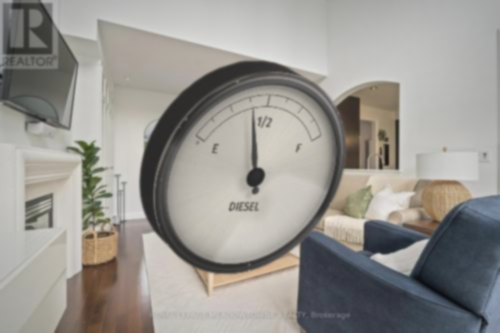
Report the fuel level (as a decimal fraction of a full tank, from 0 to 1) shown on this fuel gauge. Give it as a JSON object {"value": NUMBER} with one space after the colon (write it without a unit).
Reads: {"value": 0.375}
